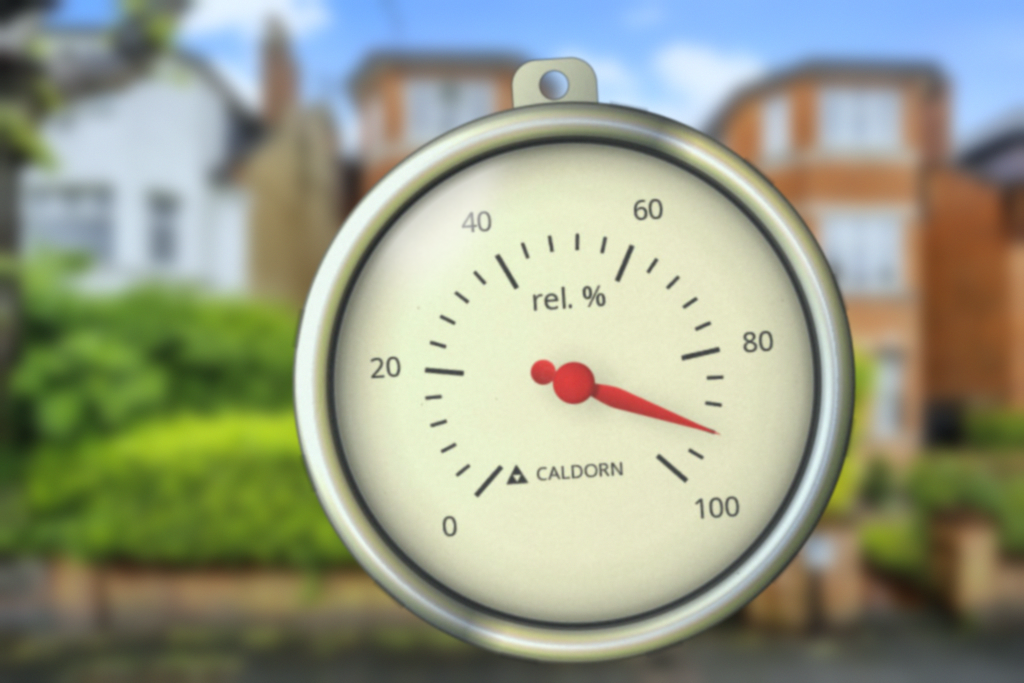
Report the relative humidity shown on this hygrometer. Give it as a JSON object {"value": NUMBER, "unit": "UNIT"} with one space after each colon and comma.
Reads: {"value": 92, "unit": "%"}
